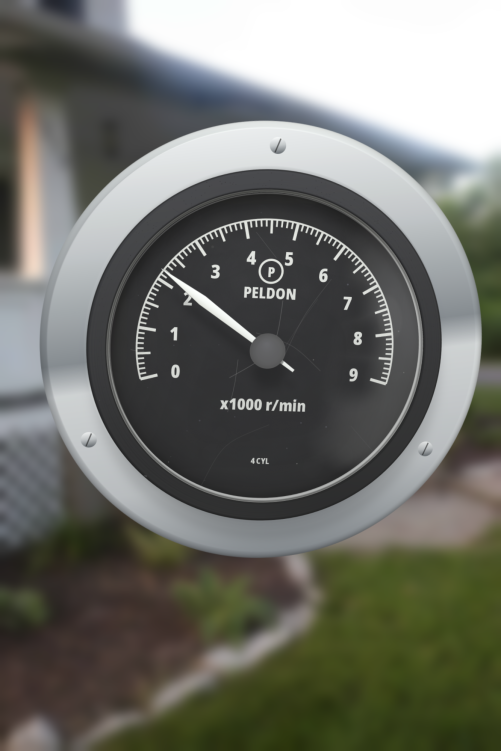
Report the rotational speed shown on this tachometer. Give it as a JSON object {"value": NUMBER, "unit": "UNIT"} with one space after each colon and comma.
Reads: {"value": 2200, "unit": "rpm"}
